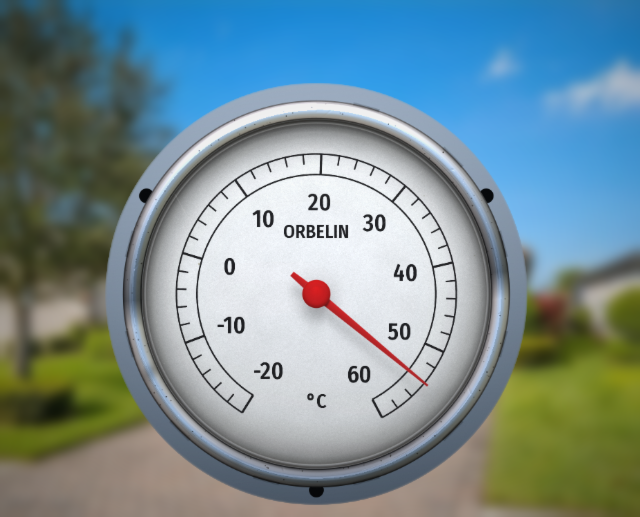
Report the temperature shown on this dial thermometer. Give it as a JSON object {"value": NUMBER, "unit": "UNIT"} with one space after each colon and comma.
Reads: {"value": 54, "unit": "°C"}
